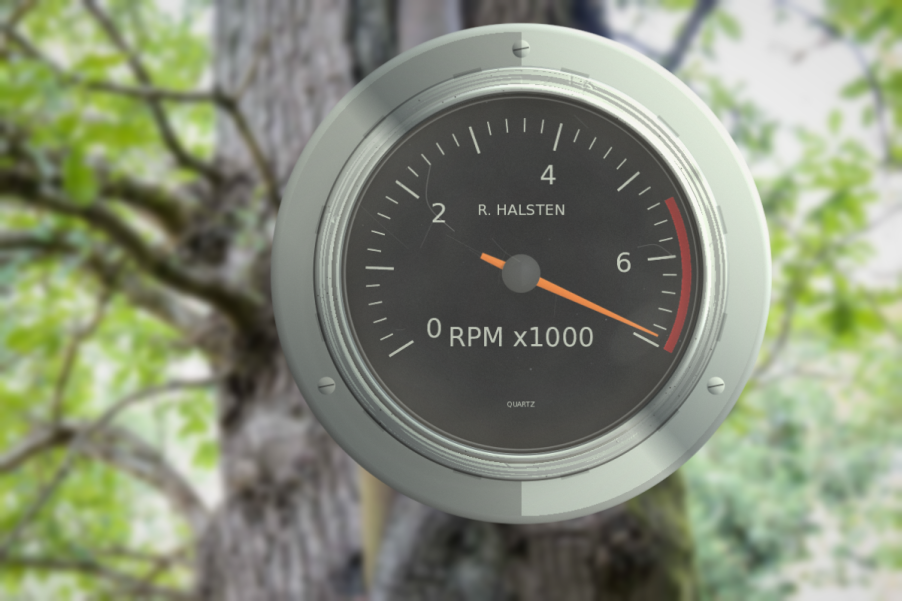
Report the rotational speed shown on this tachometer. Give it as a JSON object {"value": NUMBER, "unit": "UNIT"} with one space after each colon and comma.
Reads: {"value": 6900, "unit": "rpm"}
